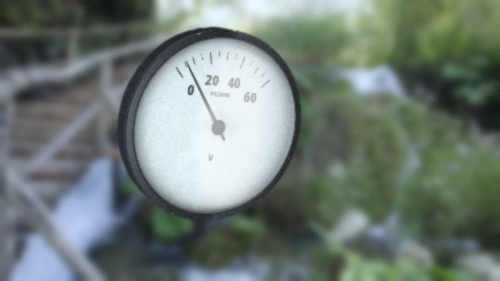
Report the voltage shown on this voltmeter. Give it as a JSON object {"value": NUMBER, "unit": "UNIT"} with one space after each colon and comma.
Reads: {"value": 5, "unit": "V"}
